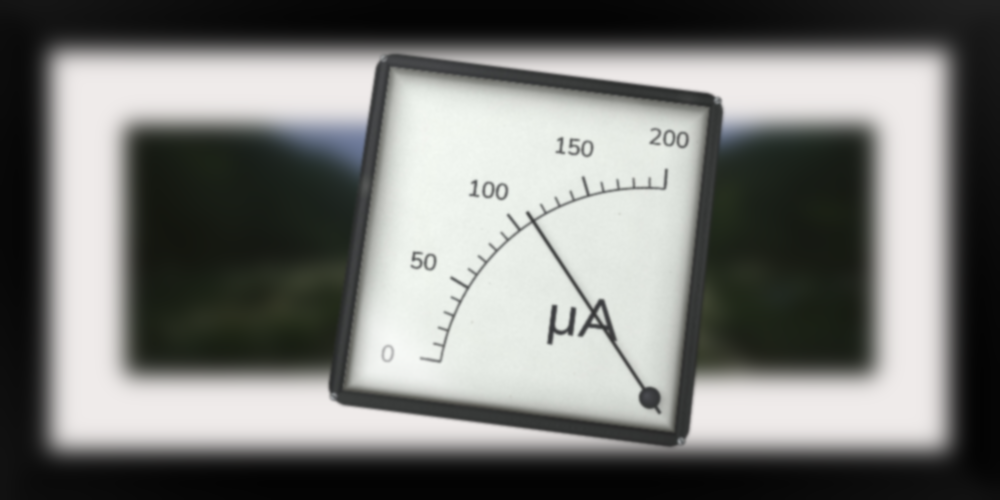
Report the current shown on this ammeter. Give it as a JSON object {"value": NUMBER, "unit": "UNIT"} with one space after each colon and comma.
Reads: {"value": 110, "unit": "µA"}
